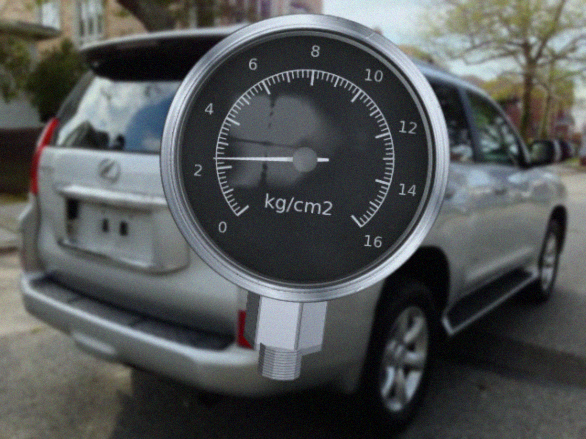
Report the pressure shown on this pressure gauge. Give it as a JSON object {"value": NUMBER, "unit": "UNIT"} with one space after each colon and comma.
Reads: {"value": 2.4, "unit": "kg/cm²"}
